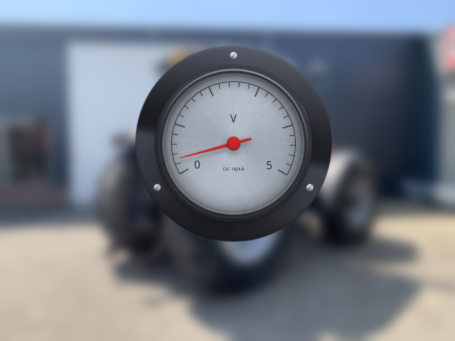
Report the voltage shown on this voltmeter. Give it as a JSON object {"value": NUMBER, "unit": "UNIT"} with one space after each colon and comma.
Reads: {"value": 0.3, "unit": "V"}
